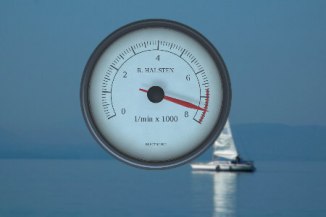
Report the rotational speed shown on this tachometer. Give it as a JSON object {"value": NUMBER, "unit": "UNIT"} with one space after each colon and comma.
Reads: {"value": 7500, "unit": "rpm"}
